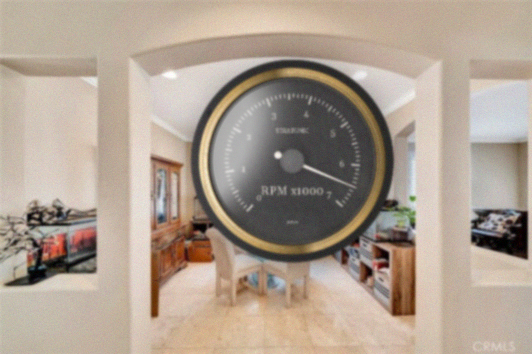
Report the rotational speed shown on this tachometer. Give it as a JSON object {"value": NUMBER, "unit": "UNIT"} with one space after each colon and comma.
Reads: {"value": 6500, "unit": "rpm"}
